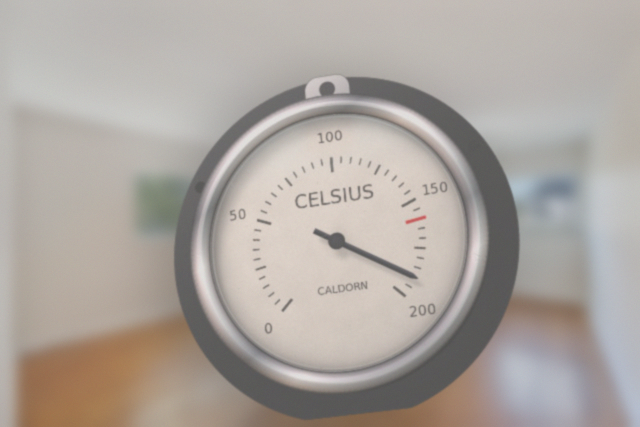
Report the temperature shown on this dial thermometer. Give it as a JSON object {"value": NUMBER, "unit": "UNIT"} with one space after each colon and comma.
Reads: {"value": 190, "unit": "°C"}
